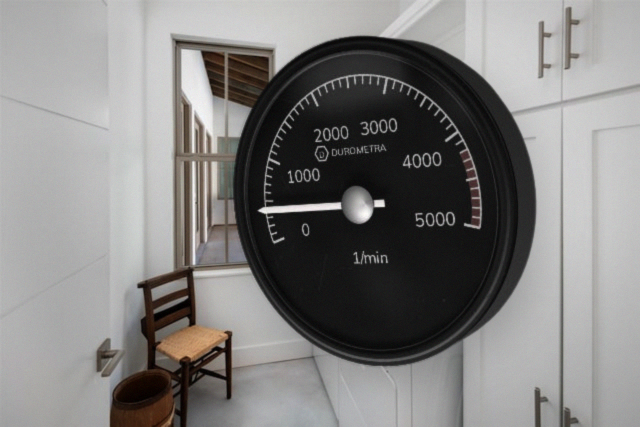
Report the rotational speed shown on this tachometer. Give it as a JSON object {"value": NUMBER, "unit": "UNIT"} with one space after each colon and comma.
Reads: {"value": 400, "unit": "rpm"}
